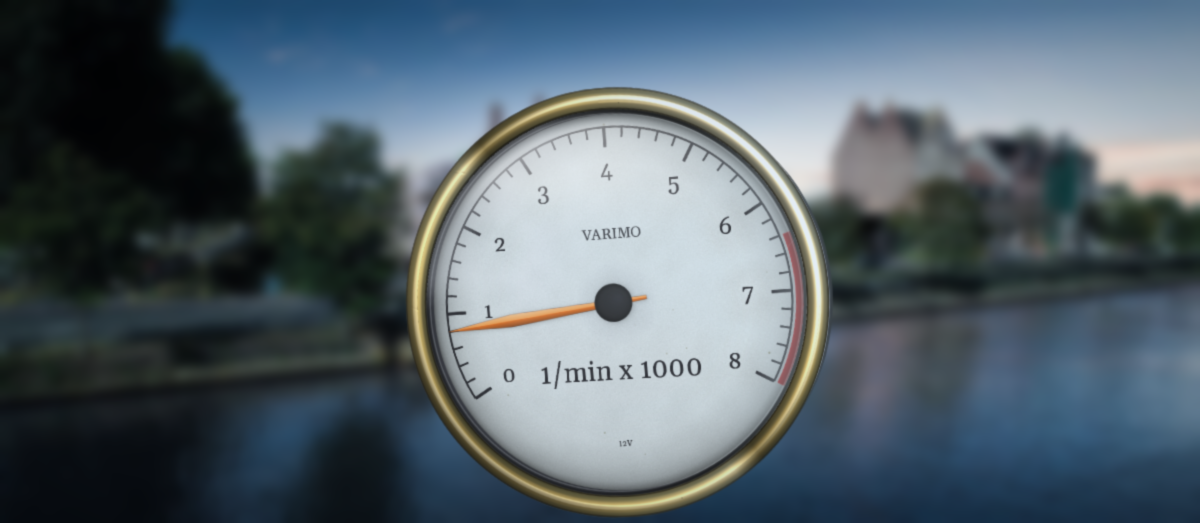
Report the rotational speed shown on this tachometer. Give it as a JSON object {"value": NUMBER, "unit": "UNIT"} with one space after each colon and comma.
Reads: {"value": 800, "unit": "rpm"}
